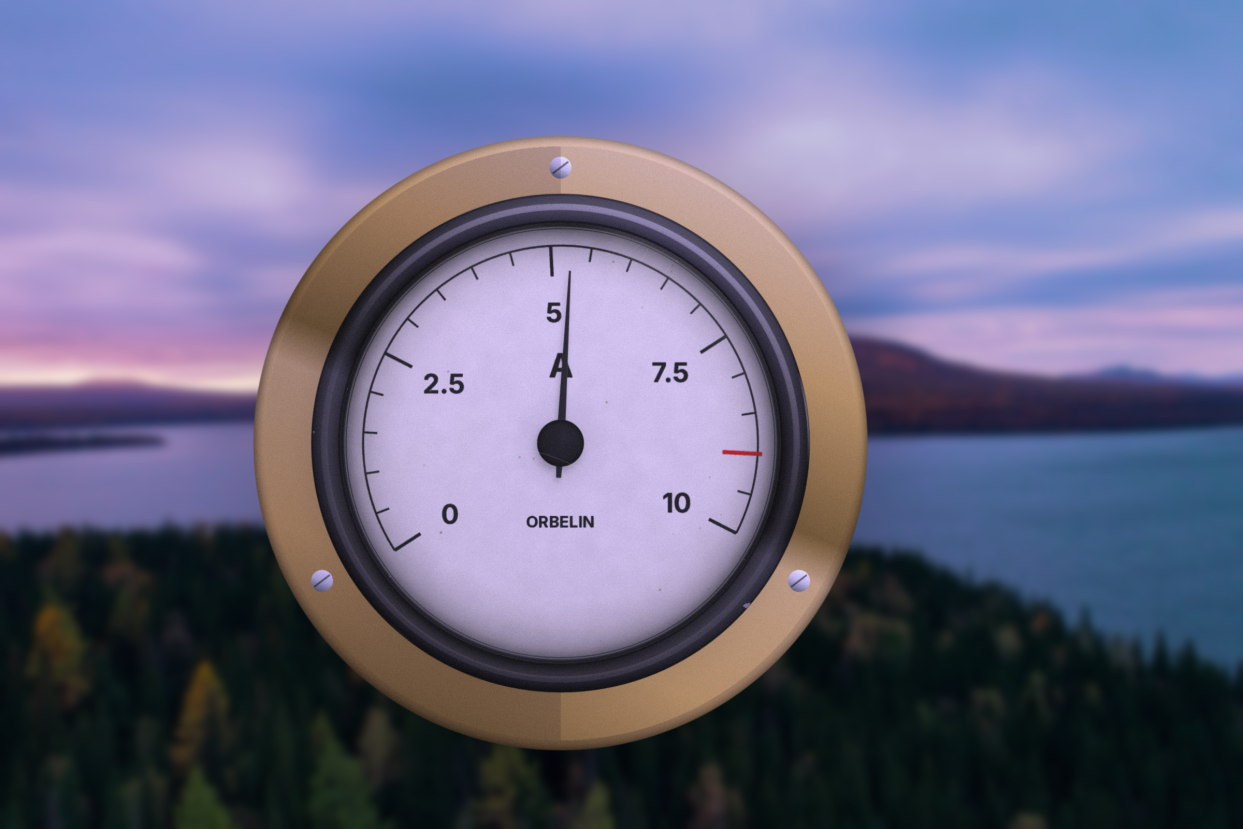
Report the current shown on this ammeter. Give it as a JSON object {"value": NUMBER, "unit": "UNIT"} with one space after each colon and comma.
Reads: {"value": 5.25, "unit": "A"}
